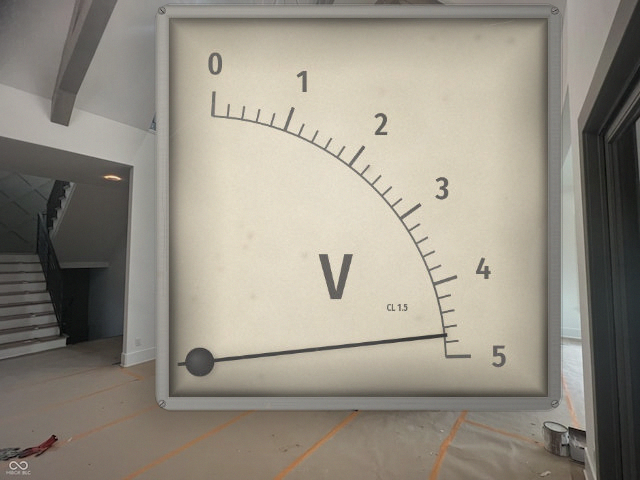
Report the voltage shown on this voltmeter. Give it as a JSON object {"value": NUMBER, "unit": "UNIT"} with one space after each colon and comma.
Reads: {"value": 4.7, "unit": "V"}
